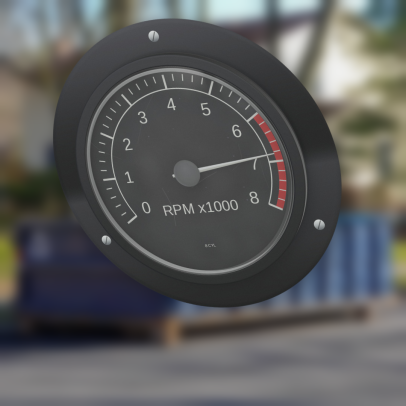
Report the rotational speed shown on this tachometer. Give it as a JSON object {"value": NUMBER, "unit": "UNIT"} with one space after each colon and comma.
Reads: {"value": 6800, "unit": "rpm"}
